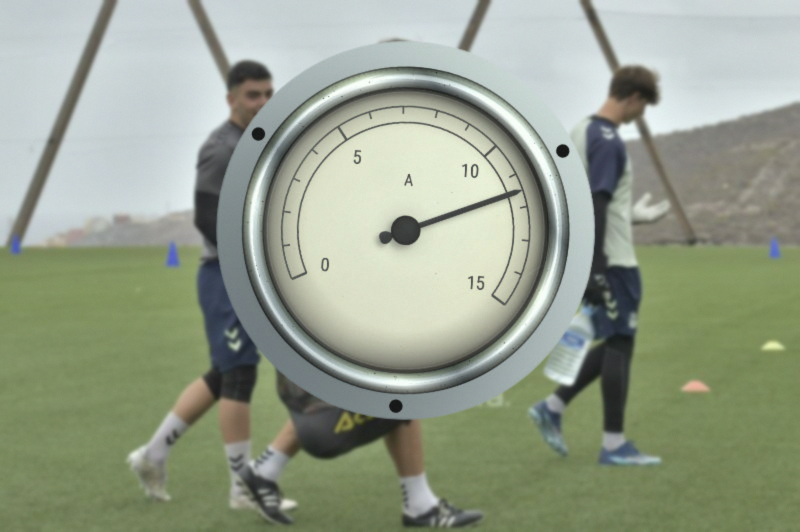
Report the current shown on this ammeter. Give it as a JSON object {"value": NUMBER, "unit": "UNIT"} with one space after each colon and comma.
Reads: {"value": 11.5, "unit": "A"}
